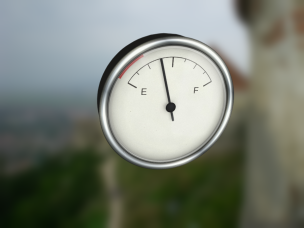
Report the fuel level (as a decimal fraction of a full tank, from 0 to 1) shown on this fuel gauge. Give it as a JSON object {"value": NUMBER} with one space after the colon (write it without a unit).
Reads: {"value": 0.375}
